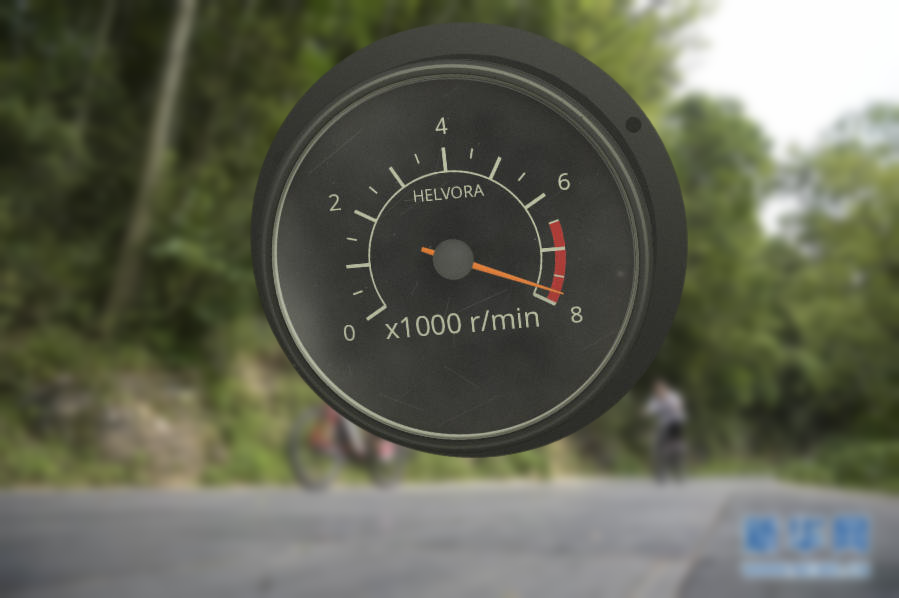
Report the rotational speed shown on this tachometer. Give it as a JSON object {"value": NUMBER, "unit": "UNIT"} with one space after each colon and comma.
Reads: {"value": 7750, "unit": "rpm"}
